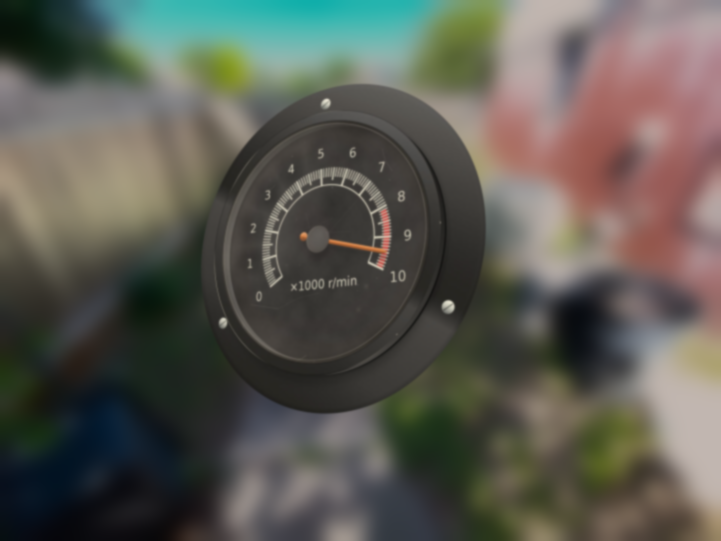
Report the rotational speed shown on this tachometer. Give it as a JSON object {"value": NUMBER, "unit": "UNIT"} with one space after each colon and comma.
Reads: {"value": 9500, "unit": "rpm"}
